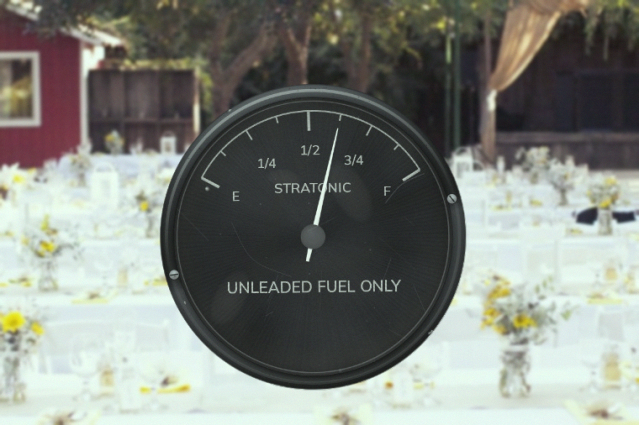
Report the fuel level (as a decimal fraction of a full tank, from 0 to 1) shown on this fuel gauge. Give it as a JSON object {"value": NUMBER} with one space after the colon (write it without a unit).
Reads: {"value": 0.625}
